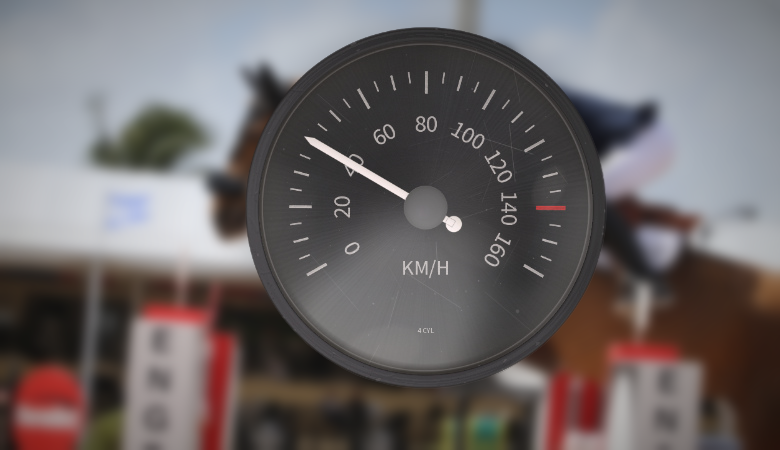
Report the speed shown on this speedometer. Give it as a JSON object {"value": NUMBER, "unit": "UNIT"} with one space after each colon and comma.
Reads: {"value": 40, "unit": "km/h"}
